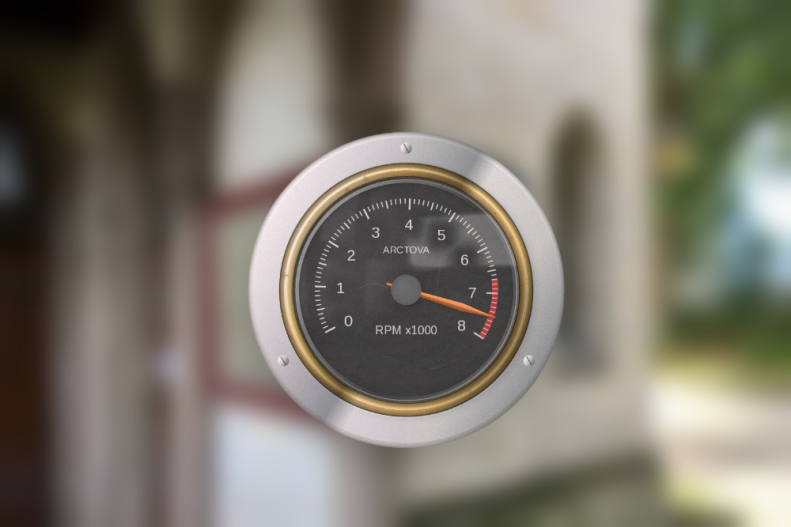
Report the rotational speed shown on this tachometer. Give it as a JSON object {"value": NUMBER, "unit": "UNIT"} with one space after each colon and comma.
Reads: {"value": 7500, "unit": "rpm"}
